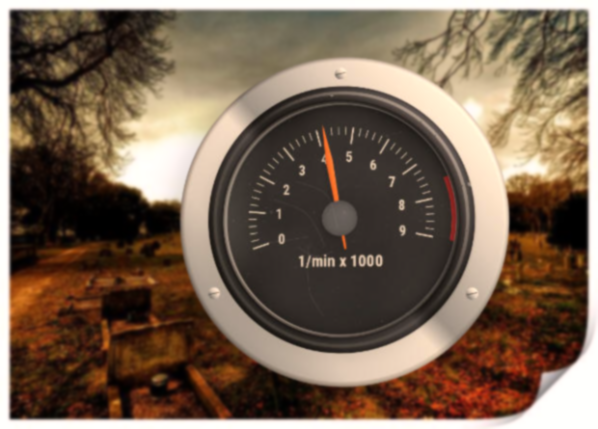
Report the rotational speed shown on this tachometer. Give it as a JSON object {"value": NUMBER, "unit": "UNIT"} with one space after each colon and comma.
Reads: {"value": 4200, "unit": "rpm"}
